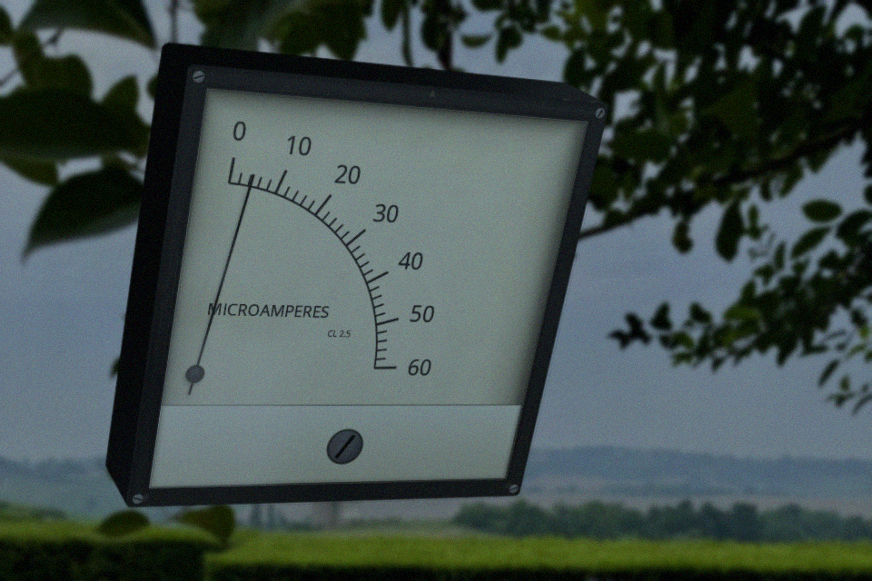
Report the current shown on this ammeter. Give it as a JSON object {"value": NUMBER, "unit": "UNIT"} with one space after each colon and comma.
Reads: {"value": 4, "unit": "µA"}
